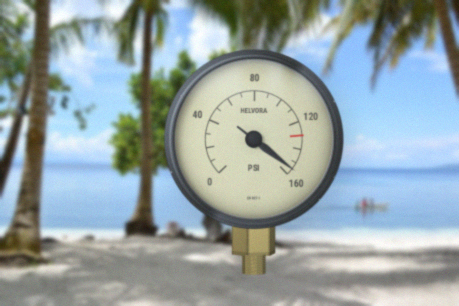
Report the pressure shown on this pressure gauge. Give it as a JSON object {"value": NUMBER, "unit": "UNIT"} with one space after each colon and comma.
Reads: {"value": 155, "unit": "psi"}
